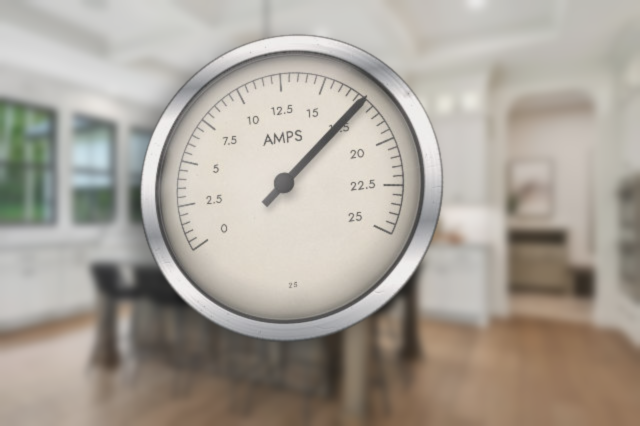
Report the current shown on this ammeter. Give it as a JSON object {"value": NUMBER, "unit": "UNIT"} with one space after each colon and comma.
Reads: {"value": 17.5, "unit": "A"}
